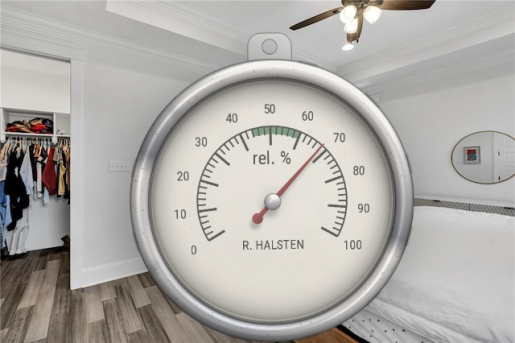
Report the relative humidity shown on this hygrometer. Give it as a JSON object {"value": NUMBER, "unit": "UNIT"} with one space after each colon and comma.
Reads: {"value": 68, "unit": "%"}
